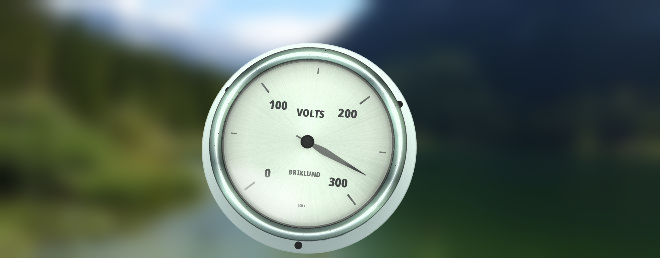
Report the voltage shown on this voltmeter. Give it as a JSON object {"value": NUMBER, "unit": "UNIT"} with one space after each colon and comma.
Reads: {"value": 275, "unit": "V"}
